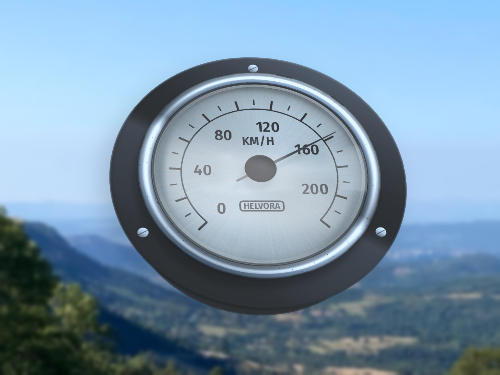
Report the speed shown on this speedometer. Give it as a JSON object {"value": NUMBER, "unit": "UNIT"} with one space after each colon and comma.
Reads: {"value": 160, "unit": "km/h"}
